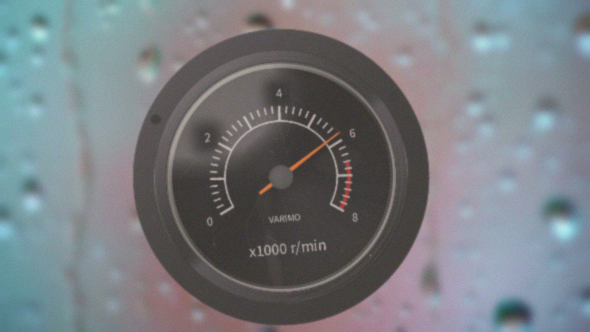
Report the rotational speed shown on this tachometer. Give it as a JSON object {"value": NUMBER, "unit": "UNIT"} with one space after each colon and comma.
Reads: {"value": 5800, "unit": "rpm"}
